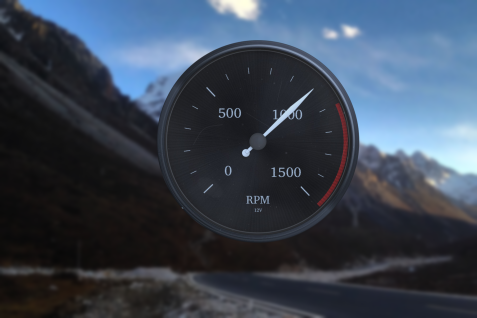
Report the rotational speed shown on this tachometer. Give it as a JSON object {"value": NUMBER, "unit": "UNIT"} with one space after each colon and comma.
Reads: {"value": 1000, "unit": "rpm"}
